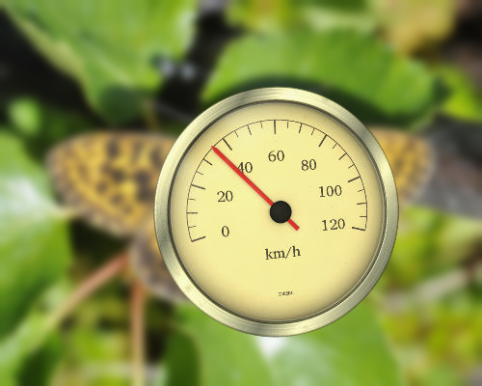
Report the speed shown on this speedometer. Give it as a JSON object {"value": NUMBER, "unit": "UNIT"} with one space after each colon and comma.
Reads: {"value": 35, "unit": "km/h"}
